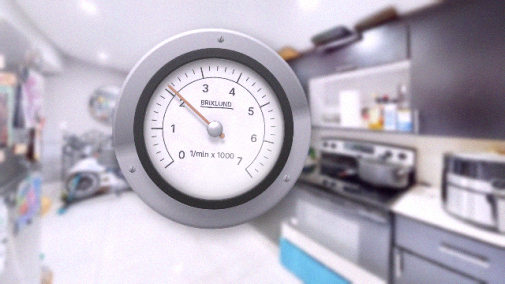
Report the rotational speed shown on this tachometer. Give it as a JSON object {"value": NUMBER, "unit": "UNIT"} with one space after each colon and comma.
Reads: {"value": 2100, "unit": "rpm"}
